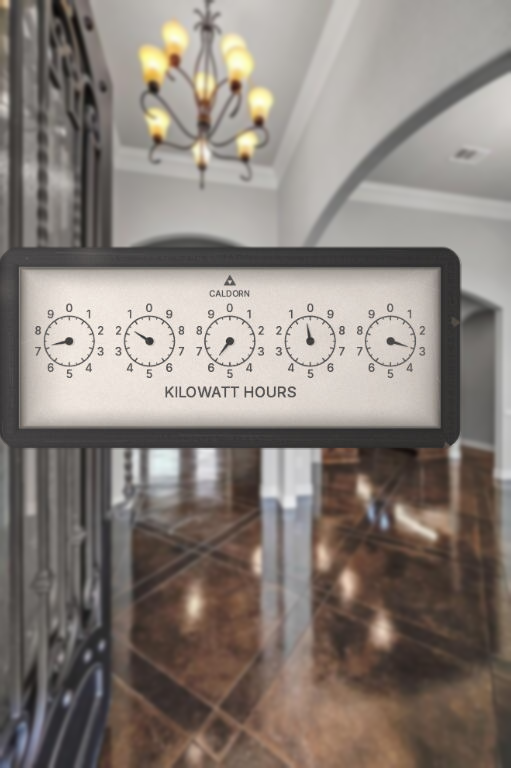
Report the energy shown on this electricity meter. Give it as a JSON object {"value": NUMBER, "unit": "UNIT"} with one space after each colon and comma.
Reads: {"value": 71603, "unit": "kWh"}
